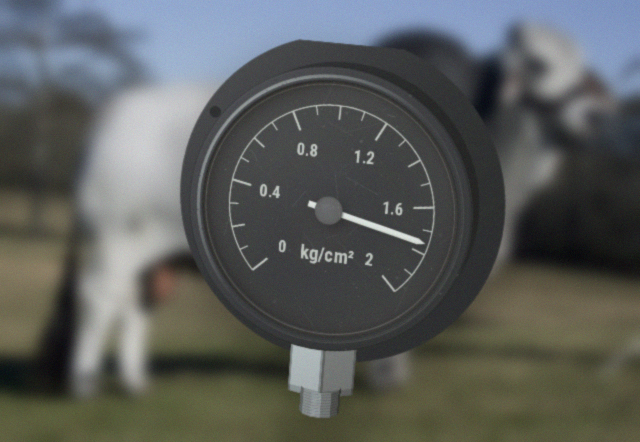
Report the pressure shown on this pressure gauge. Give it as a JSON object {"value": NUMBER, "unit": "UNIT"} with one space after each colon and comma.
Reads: {"value": 1.75, "unit": "kg/cm²"}
